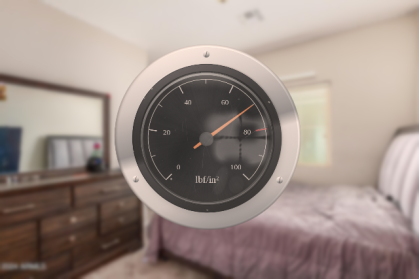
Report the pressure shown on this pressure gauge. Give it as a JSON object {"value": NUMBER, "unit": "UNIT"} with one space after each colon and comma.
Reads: {"value": 70, "unit": "psi"}
